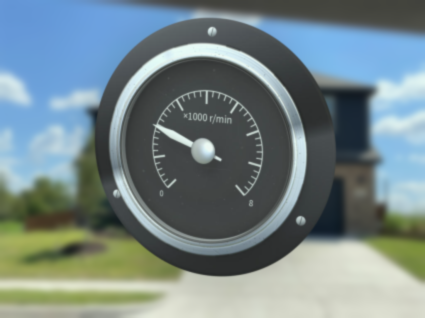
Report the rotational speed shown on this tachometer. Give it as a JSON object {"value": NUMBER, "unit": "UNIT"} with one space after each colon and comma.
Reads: {"value": 2000, "unit": "rpm"}
